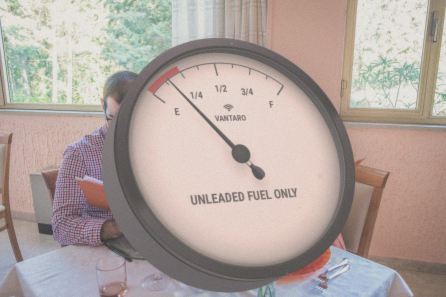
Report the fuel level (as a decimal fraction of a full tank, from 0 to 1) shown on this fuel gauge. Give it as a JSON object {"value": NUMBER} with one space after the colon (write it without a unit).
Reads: {"value": 0.125}
